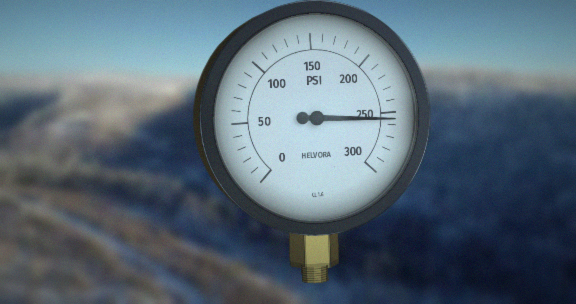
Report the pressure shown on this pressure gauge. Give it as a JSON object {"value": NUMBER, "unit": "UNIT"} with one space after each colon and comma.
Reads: {"value": 255, "unit": "psi"}
